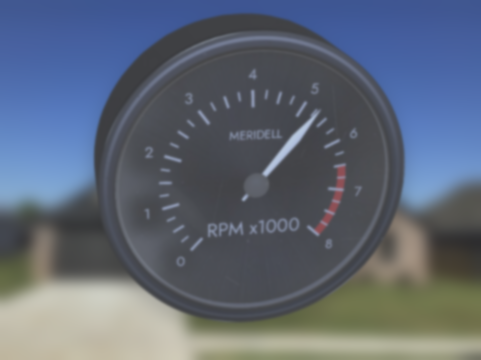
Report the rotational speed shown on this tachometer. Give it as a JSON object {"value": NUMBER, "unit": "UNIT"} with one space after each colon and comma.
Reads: {"value": 5250, "unit": "rpm"}
